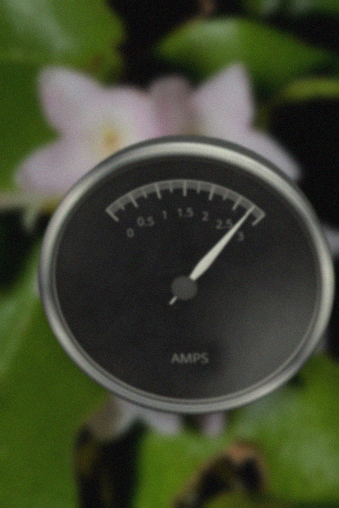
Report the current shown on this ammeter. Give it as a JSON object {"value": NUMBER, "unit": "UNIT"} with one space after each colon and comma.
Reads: {"value": 2.75, "unit": "A"}
